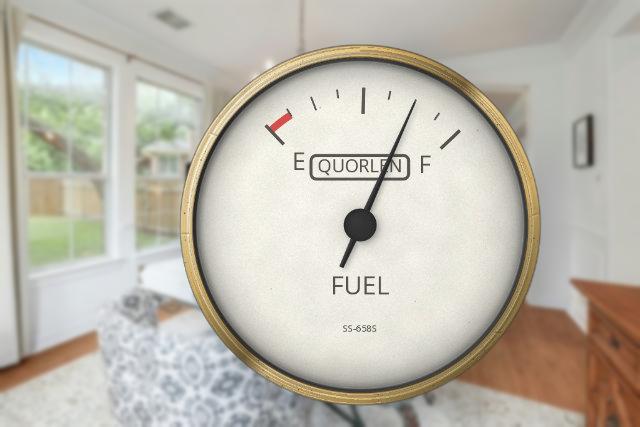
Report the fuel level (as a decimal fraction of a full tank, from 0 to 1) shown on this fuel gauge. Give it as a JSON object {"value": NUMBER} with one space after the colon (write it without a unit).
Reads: {"value": 0.75}
